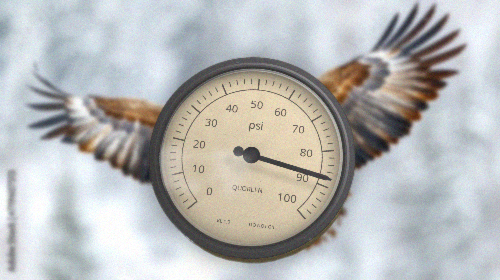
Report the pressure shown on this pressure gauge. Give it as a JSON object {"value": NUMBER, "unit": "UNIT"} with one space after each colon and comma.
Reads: {"value": 88, "unit": "psi"}
